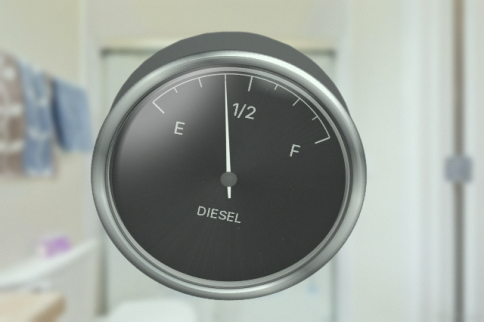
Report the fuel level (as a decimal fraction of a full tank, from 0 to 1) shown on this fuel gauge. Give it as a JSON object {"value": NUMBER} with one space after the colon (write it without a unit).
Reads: {"value": 0.375}
